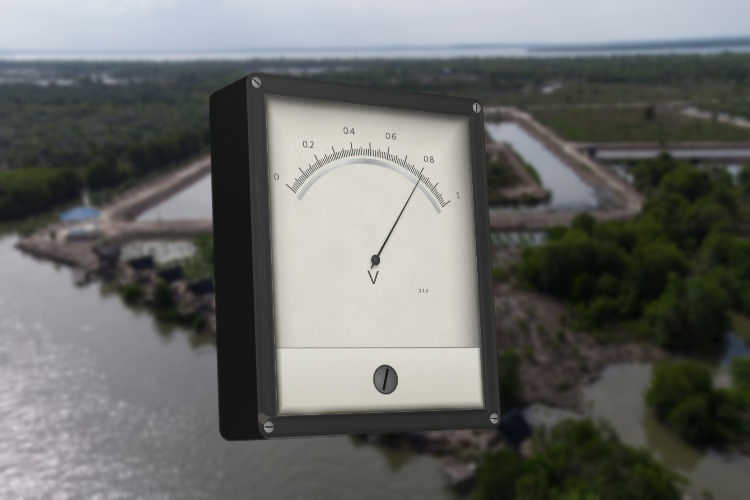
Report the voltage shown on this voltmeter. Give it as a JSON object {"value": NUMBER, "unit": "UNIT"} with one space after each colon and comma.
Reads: {"value": 0.8, "unit": "V"}
